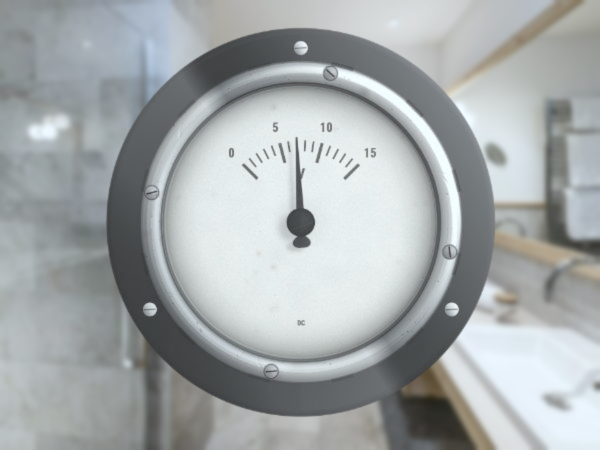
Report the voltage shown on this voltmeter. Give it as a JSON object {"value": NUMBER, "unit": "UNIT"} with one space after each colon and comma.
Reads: {"value": 7, "unit": "V"}
